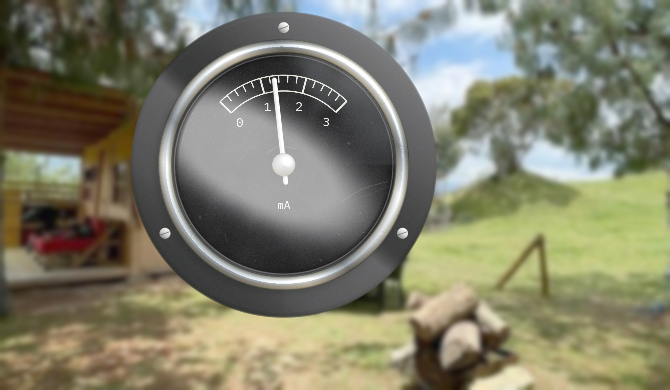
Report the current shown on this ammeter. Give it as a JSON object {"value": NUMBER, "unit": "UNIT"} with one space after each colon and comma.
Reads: {"value": 1.3, "unit": "mA"}
